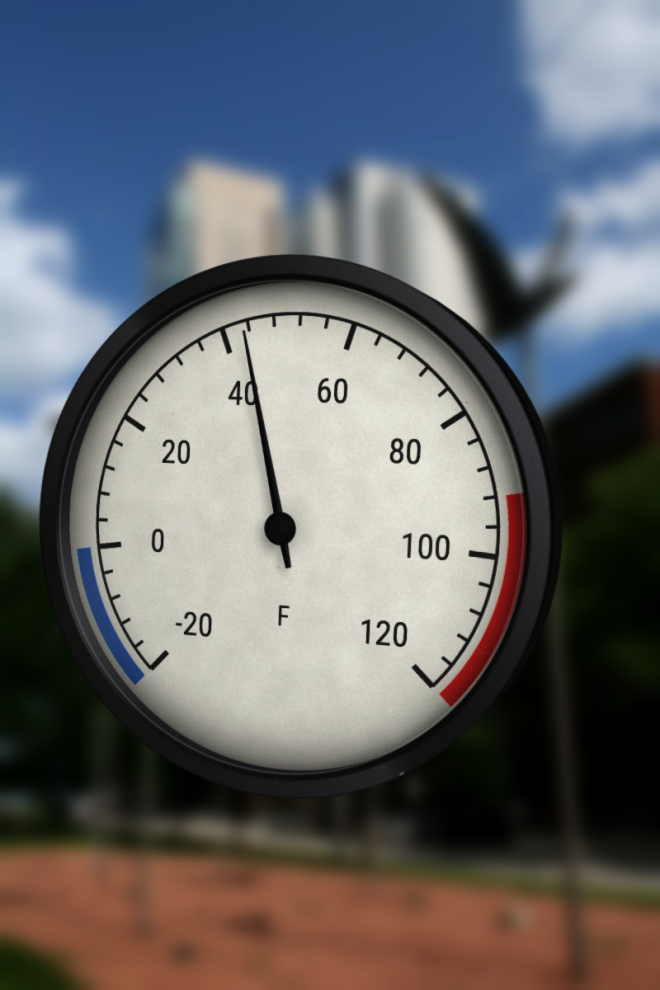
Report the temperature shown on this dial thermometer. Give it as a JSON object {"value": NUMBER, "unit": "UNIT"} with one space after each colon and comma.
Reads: {"value": 44, "unit": "°F"}
